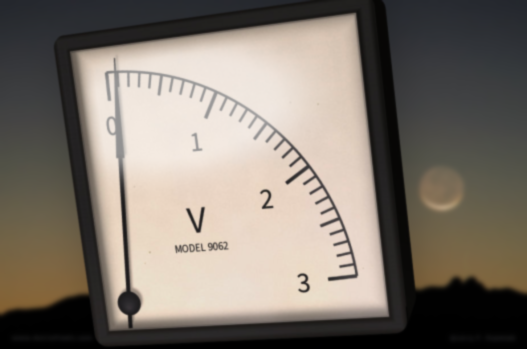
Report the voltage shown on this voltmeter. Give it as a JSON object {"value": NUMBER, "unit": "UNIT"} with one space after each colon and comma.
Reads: {"value": 0.1, "unit": "V"}
